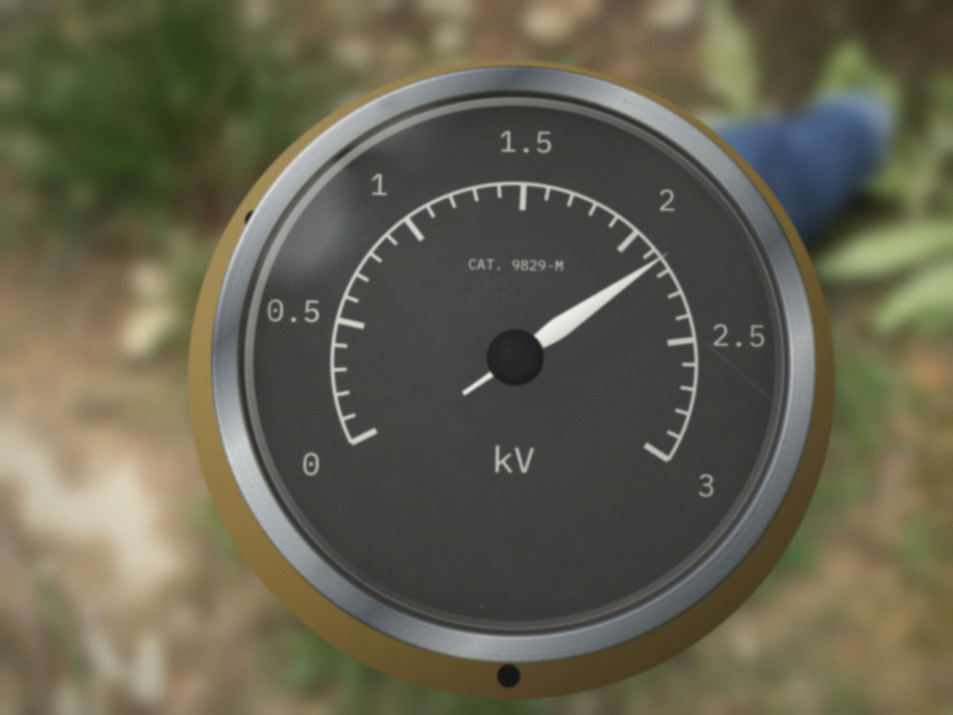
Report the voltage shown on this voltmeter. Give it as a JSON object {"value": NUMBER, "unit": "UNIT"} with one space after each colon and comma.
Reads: {"value": 2.15, "unit": "kV"}
